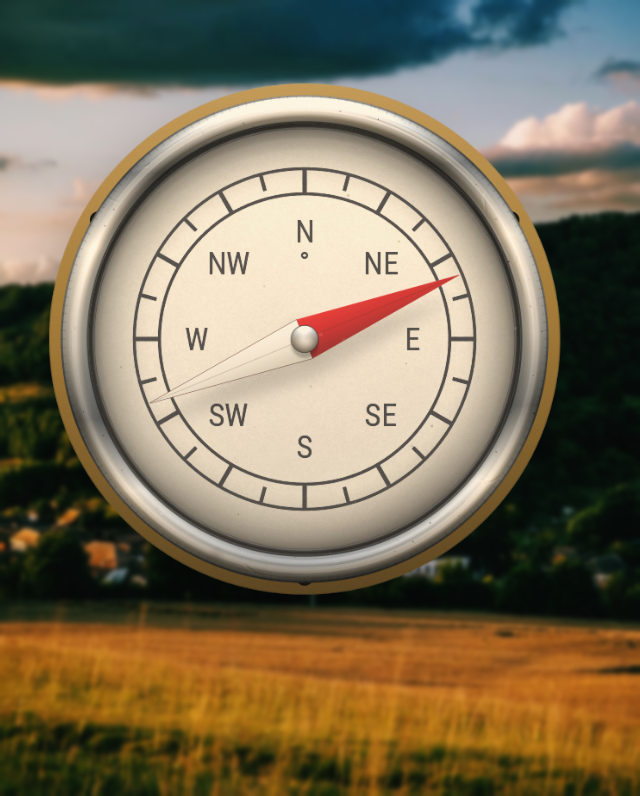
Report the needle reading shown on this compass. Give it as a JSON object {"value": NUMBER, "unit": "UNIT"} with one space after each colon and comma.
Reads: {"value": 67.5, "unit": "°"}
